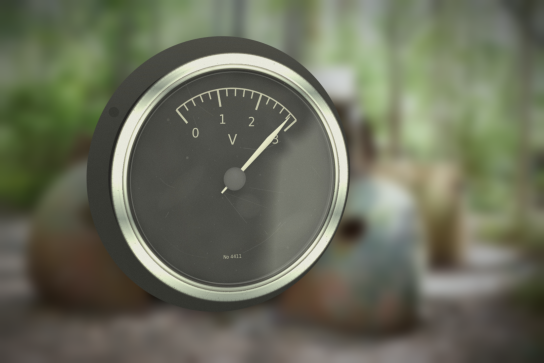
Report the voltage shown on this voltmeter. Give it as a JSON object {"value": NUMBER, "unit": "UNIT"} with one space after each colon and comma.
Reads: {"value": 2.8, "unit": "V"}
